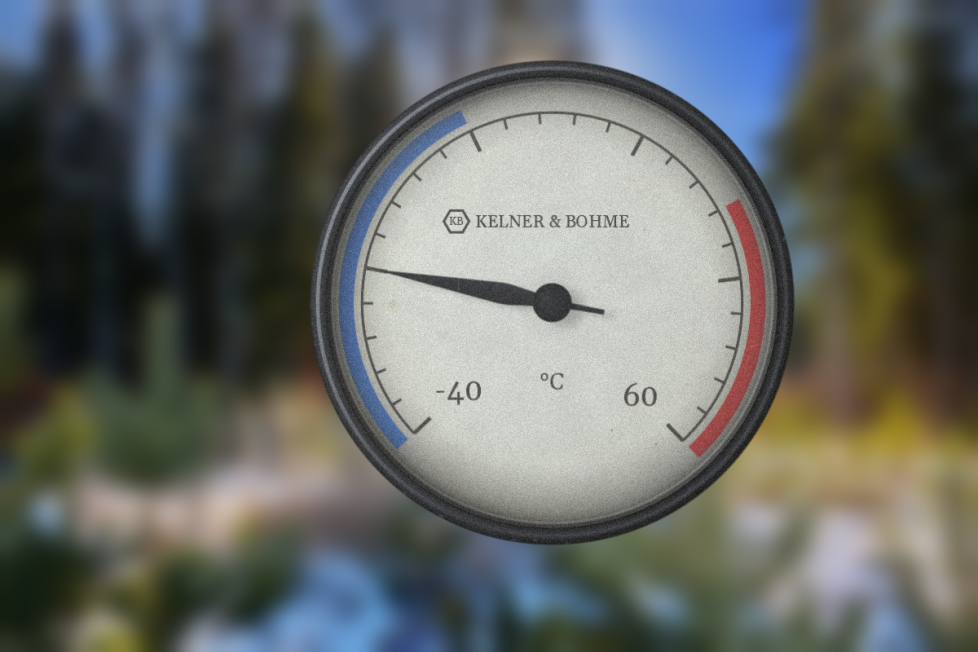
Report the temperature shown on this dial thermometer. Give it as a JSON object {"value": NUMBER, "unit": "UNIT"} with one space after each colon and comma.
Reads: {"value": -20, "unit": "°C"}
